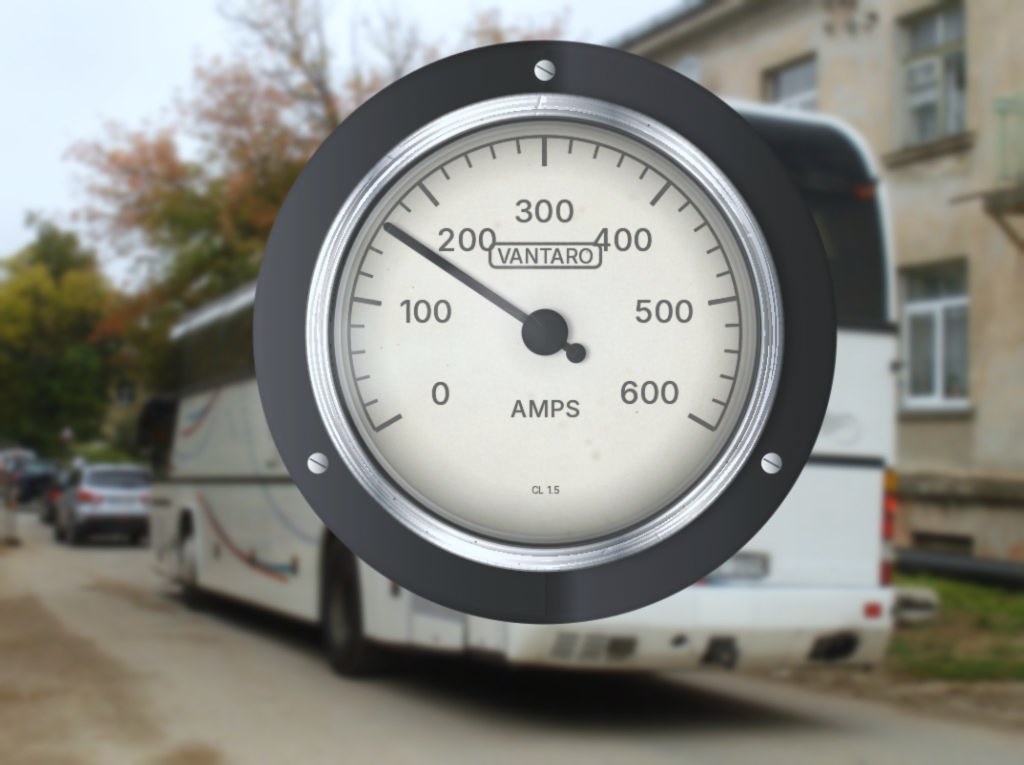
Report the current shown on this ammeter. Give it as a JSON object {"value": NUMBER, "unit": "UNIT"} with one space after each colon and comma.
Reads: {"value": 160, "unit": "A"}
